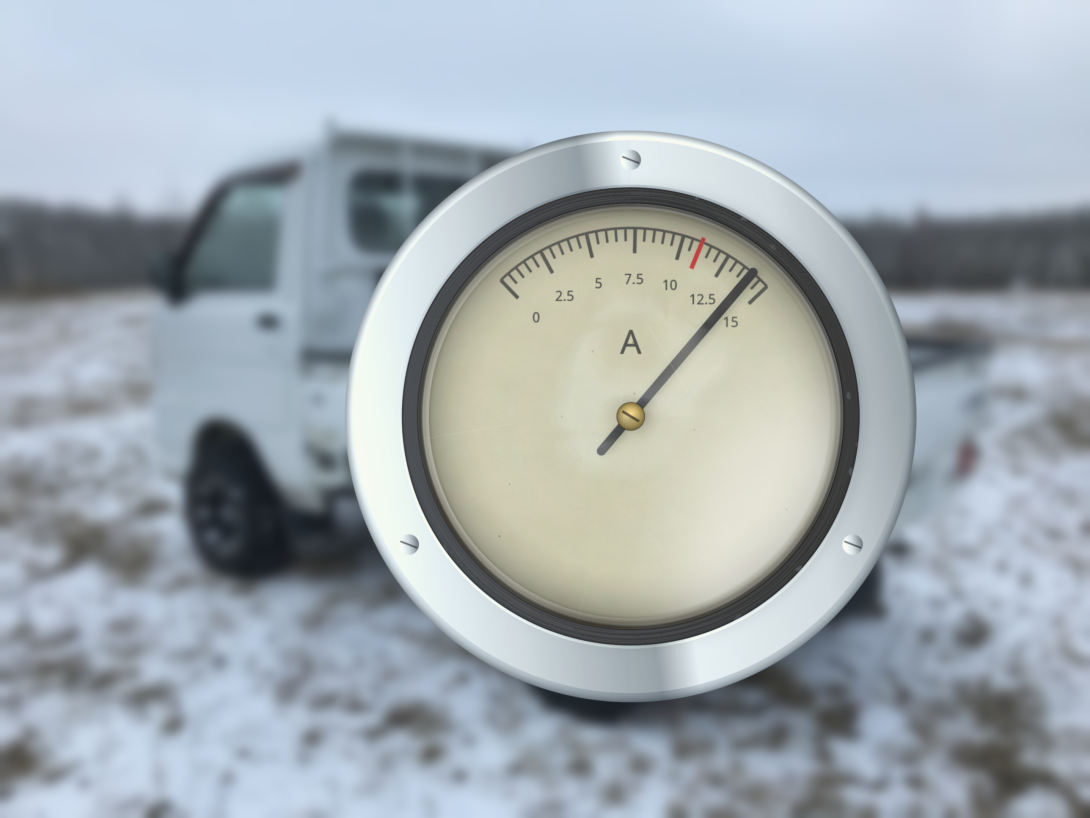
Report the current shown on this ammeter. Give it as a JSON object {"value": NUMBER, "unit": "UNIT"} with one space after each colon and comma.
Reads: {"value": 14, "unit": "A"}
